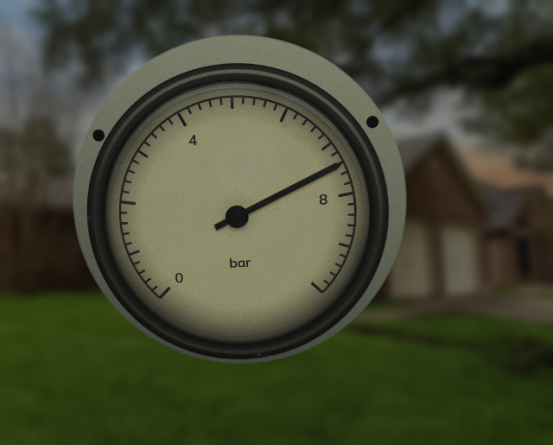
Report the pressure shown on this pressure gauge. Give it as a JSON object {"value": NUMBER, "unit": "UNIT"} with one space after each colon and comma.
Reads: {"value": 7.4, "unit": "bar"}
